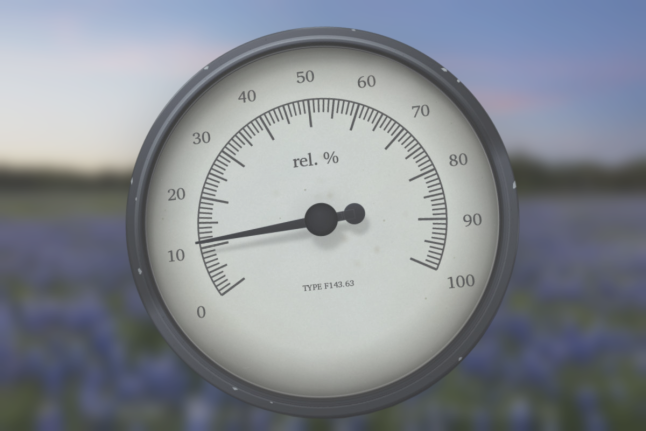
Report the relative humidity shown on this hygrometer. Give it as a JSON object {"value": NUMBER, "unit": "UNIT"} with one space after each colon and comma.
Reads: {"value": 11, "unit": "%"}
